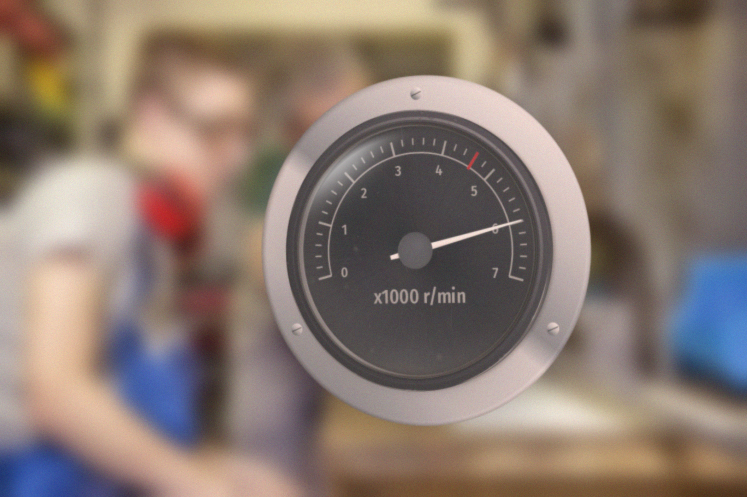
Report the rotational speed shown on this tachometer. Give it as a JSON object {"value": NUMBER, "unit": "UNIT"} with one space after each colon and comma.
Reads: {"value": 6000, "unit": "rpm"}
